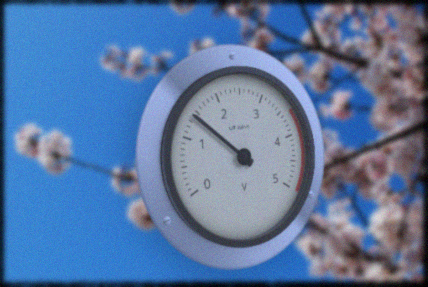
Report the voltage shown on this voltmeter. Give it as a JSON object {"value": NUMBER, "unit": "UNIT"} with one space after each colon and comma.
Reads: {"value": 1.4, "unit": "V"}
